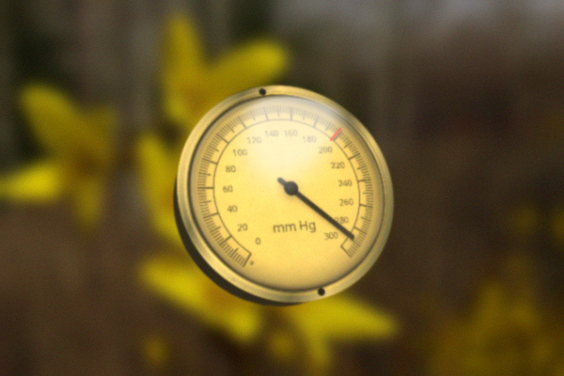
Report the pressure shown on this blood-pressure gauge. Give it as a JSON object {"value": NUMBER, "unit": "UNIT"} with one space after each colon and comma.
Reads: {"value": 290, "unit": "mmHg"}
